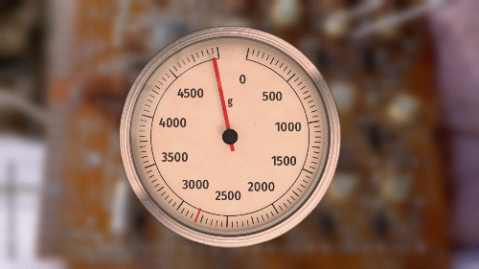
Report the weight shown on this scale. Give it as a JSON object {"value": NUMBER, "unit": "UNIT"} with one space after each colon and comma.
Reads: {"value": 4950, "unit": "g"}
